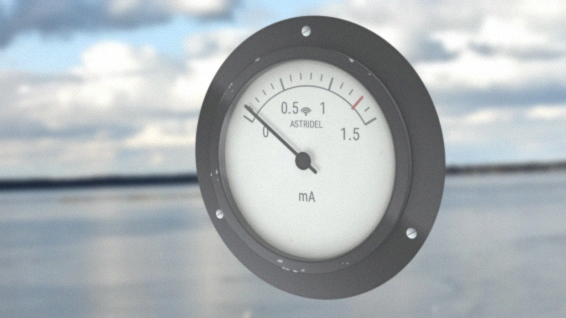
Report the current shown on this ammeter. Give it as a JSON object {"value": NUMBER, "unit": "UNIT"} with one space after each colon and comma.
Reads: {"value": 0.1, "unit": "mA"}
